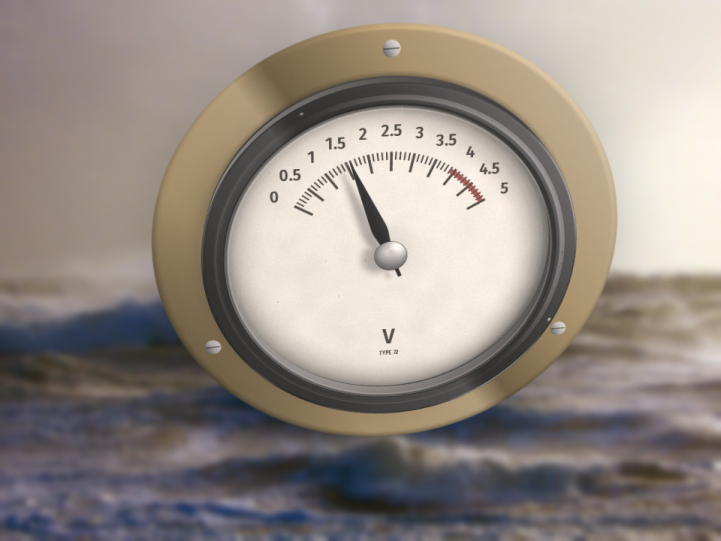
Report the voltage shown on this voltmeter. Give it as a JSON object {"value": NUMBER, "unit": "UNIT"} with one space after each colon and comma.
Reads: {"value": 1.6, "unit": "V"}
